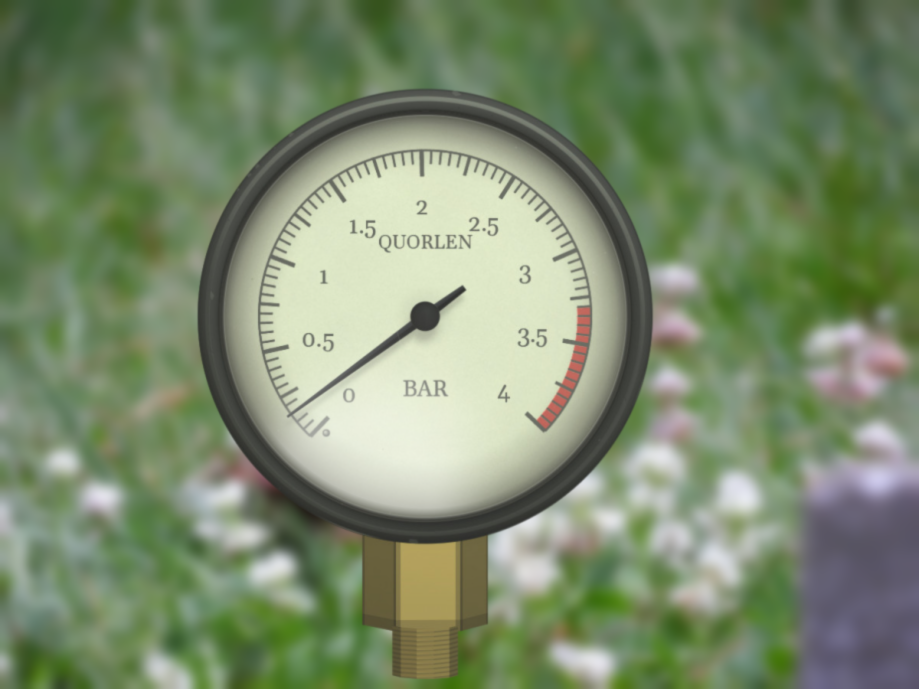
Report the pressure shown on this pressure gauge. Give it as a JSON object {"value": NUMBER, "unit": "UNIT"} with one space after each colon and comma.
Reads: {"value": 0.15, "unit": "bar"}
